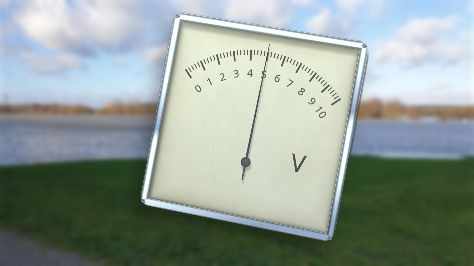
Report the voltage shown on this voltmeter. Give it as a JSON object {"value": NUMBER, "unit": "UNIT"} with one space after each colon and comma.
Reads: {"value": 5, "unit": "V"}
